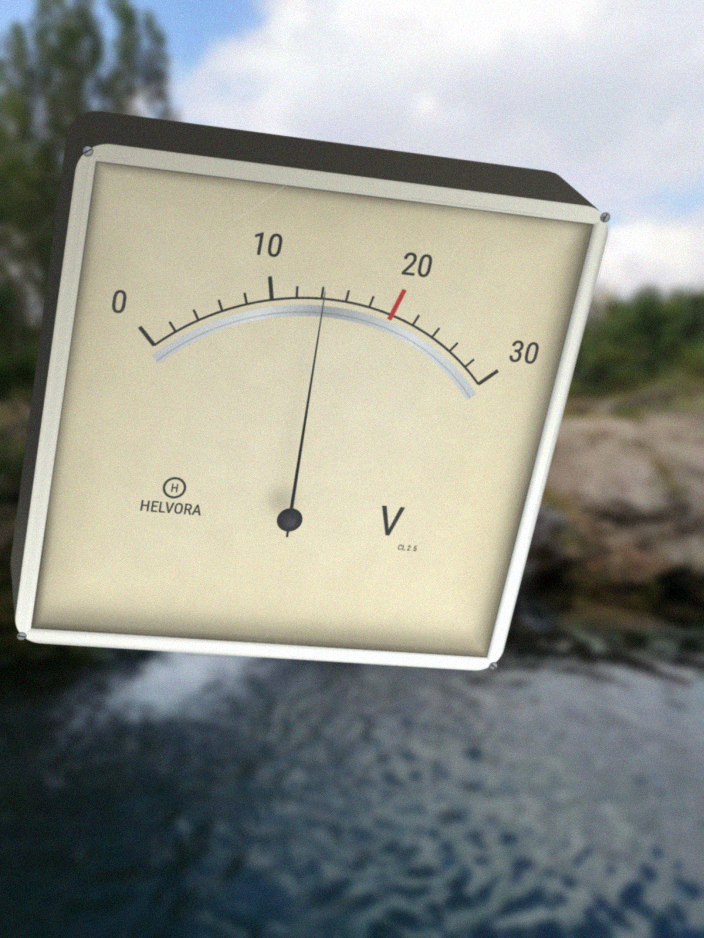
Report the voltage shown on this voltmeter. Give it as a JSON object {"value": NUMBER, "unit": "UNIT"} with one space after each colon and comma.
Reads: {"value": 14, "unit": "V"}
